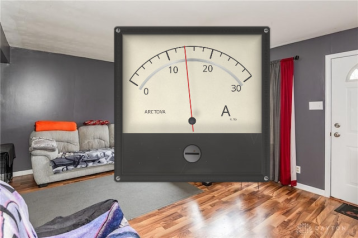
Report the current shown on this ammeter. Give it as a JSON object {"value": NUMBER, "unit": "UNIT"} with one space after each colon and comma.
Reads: {"value": 14, "unit": "A"}
